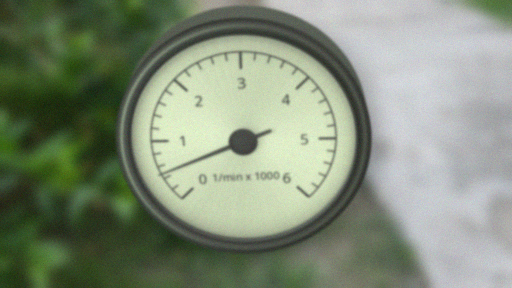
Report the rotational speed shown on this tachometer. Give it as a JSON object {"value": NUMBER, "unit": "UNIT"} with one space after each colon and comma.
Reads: {"value": 500, "unit": "rpm"}
